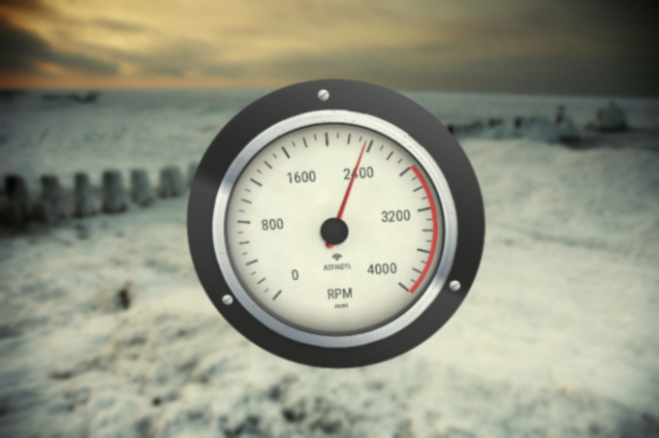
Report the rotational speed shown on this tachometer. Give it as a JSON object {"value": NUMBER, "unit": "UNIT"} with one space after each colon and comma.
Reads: {"value": 2350, "unit": "rpm"}
